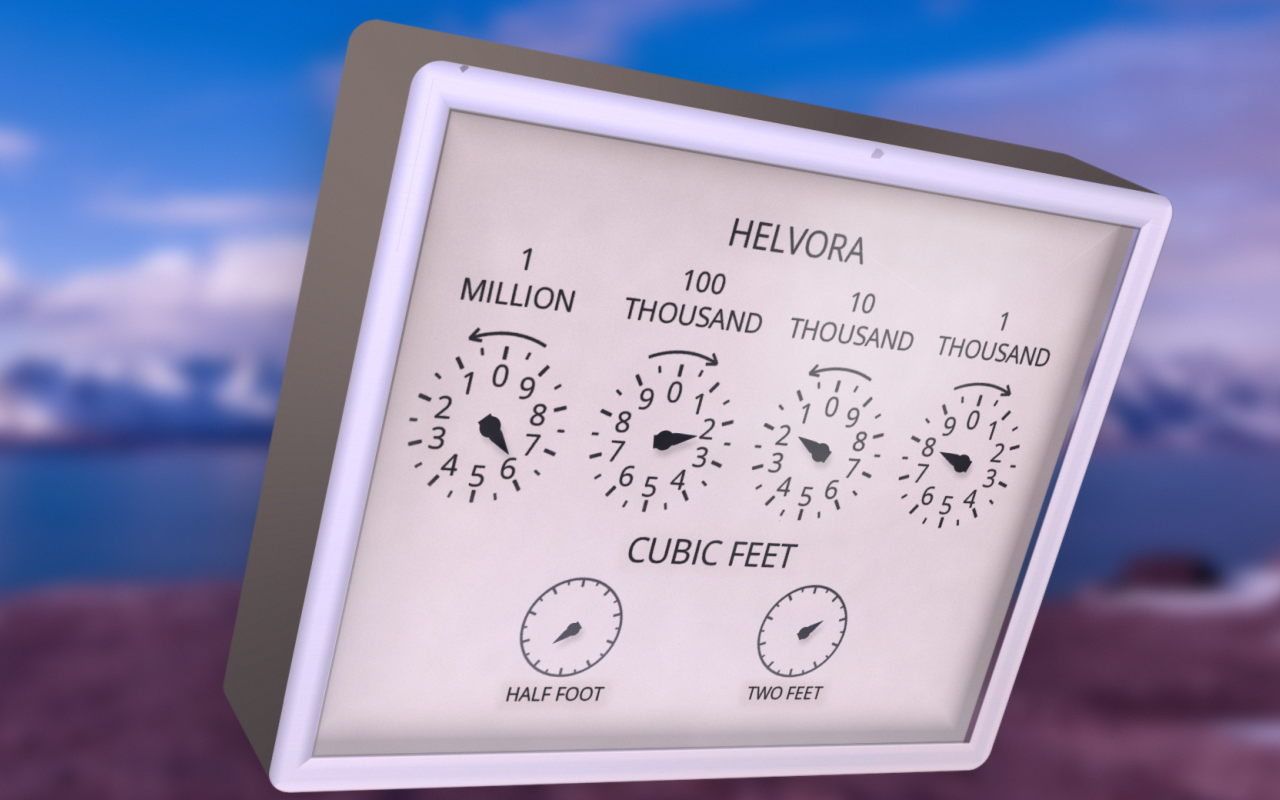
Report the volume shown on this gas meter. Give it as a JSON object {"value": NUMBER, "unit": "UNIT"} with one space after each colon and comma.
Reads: {"value": 621800, "unit": "ft³"}
